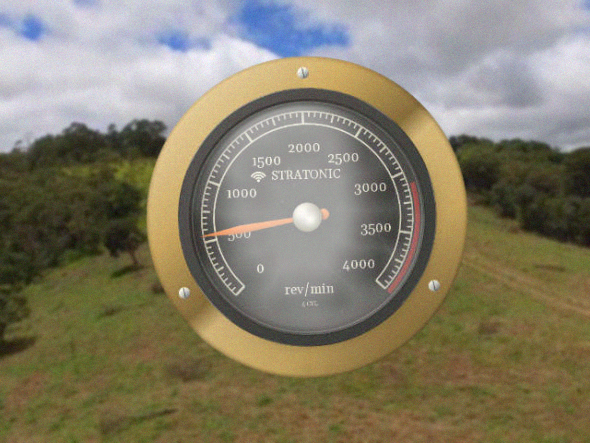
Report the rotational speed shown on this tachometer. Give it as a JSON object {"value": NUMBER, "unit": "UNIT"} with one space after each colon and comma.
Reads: {"value": 550, "unit": "rpm"}
